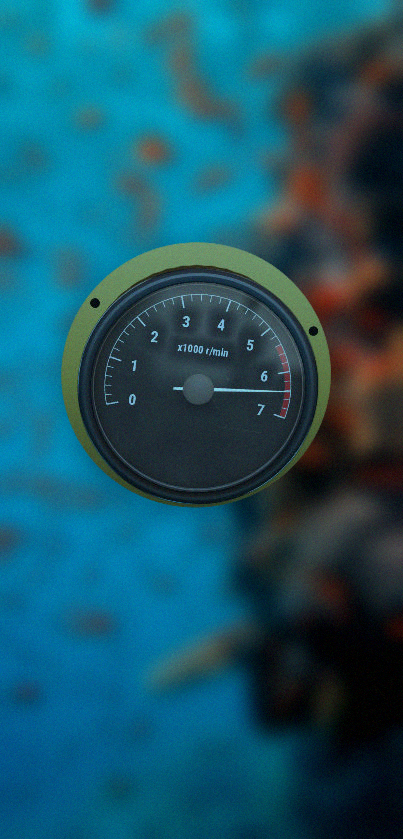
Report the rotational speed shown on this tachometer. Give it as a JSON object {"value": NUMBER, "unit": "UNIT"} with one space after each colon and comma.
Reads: {"value": 6400, "unit": "rpm"}
